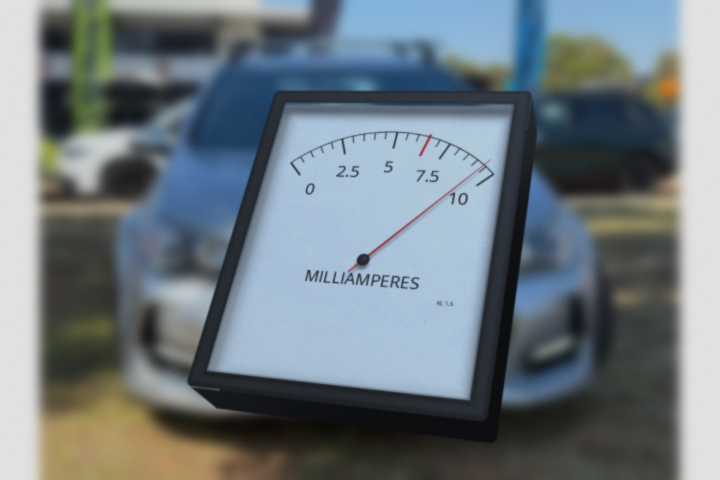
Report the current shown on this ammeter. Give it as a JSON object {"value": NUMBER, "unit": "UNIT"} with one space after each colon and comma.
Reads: {"value": 9.5, "unit": "mA"}
